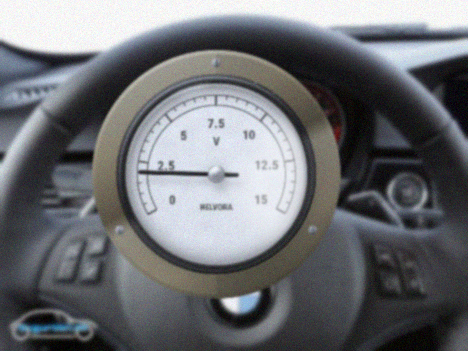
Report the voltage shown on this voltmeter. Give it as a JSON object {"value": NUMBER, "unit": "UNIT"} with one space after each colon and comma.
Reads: {"value": 2, "unit": "V"}
